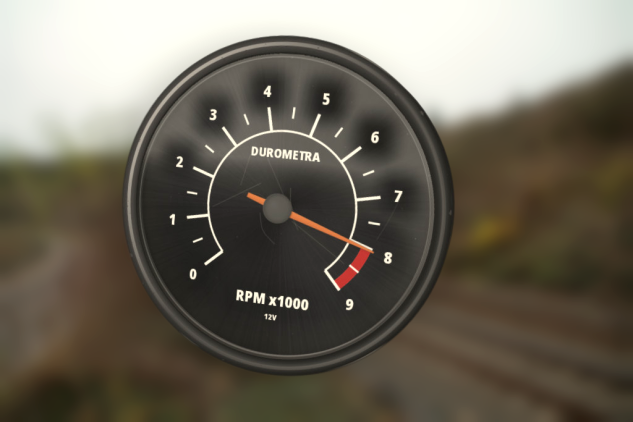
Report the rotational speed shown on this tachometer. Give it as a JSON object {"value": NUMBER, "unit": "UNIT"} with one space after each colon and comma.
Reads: {"value": 8000, "unit": "rpm"}
